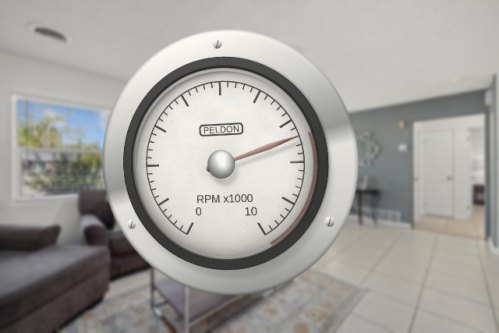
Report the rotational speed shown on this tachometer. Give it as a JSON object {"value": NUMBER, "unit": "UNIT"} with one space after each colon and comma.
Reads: {"value": 7400, "unit": "rpm"}
